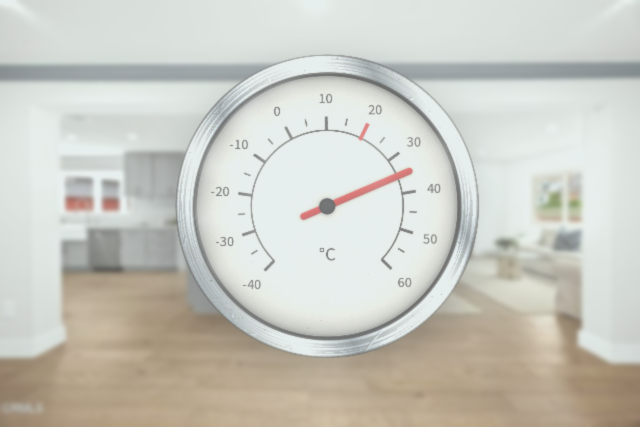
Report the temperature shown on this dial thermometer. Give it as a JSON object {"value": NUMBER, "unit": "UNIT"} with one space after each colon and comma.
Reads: {"value": 35, "unit": "°C"}
